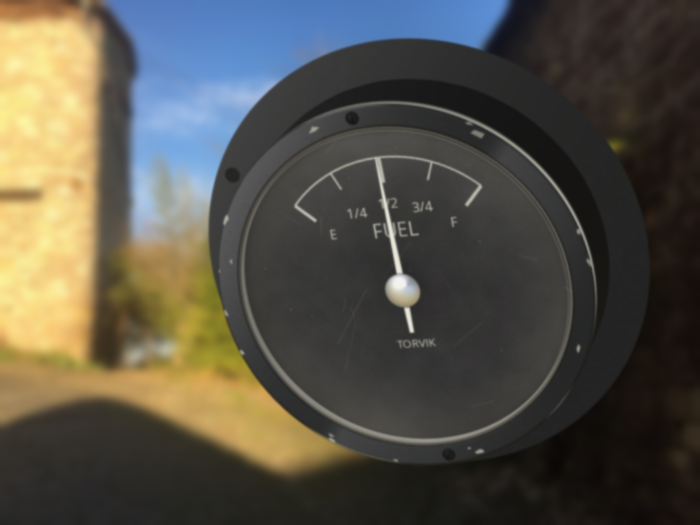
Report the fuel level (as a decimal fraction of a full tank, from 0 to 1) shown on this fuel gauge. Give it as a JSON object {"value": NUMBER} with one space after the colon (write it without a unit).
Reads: {"value": 0.5}
